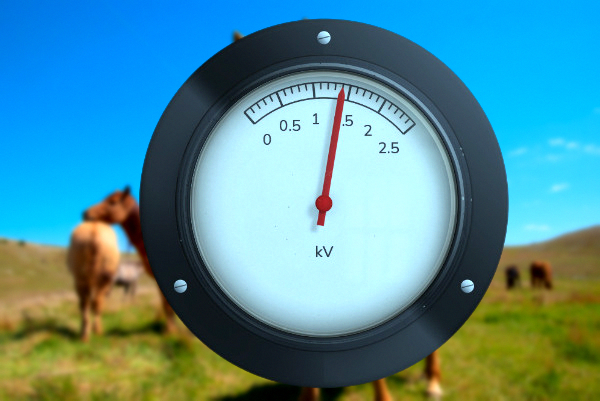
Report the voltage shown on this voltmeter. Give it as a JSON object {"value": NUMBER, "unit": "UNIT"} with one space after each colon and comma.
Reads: {"value": 1.4, "unit": "kV"}
